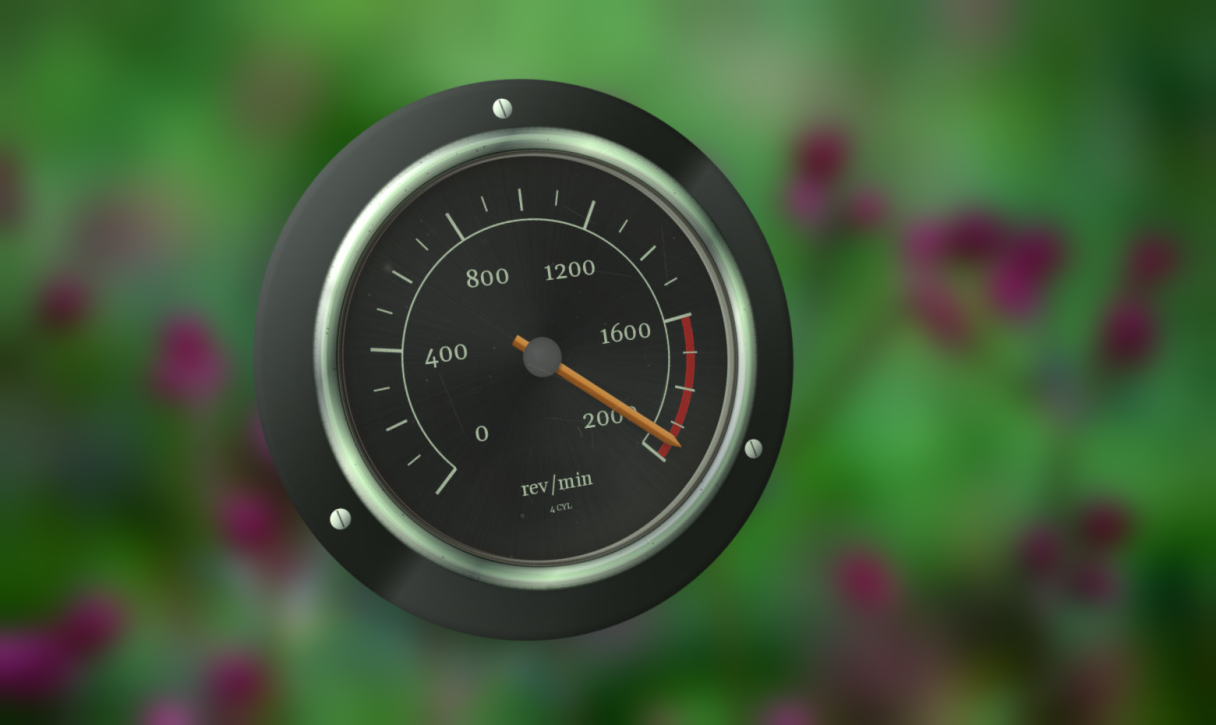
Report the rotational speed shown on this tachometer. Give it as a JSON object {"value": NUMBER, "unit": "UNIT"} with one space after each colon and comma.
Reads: {"value": 1950, "unit": "rpm"}
